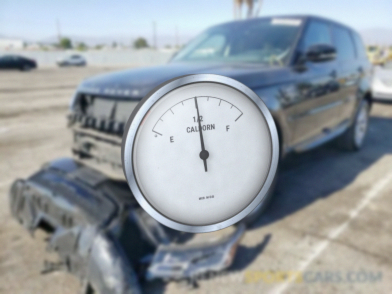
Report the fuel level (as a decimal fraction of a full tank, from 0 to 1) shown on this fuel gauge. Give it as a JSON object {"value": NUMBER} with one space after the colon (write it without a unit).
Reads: {"value": 0.5}
